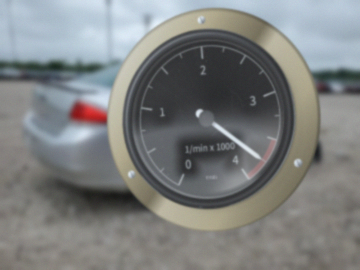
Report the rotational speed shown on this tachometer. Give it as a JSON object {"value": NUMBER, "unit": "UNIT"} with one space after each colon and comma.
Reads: {"value": 3750, "unit": "rpm"}
